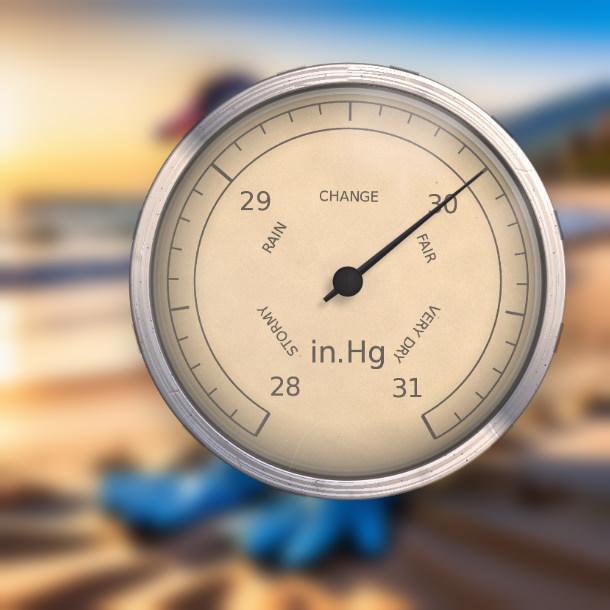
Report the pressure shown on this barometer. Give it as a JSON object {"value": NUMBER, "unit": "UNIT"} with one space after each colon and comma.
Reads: {"value": 30, "unit": "inHg"}
